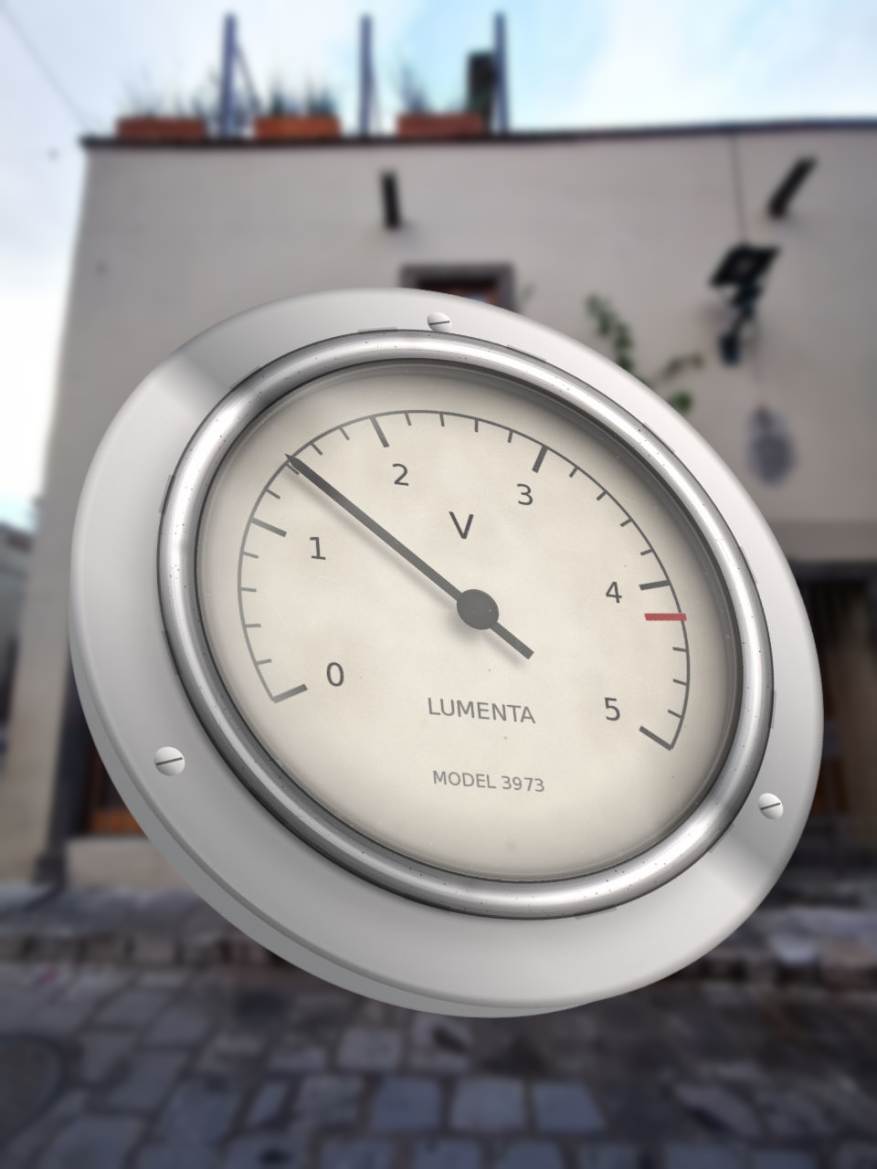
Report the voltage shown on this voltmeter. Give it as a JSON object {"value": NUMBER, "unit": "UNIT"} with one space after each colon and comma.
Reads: {"value": 1.4, "unit": "V"}
